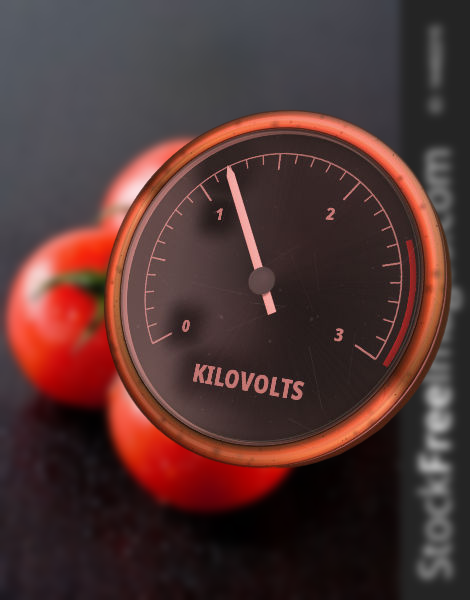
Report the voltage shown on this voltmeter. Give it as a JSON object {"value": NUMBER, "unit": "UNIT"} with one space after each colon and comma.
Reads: {"value": 1.2, "unit": "kV"}
